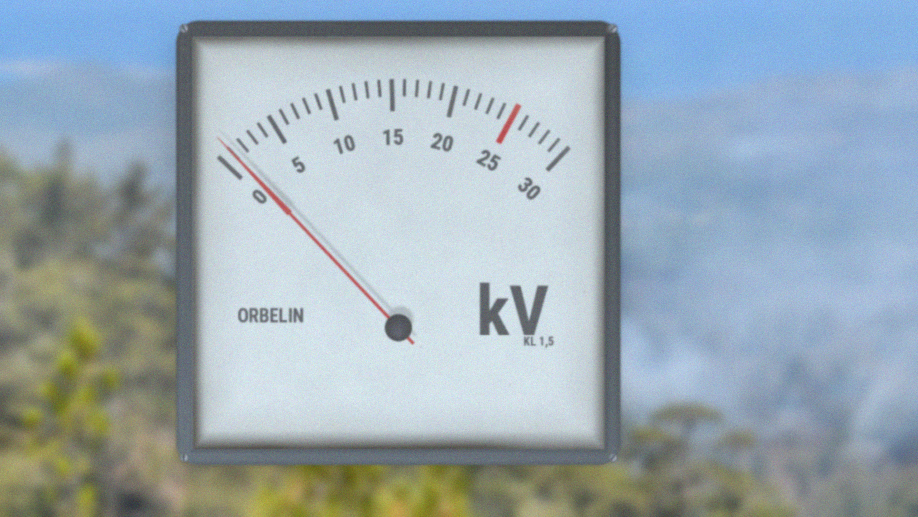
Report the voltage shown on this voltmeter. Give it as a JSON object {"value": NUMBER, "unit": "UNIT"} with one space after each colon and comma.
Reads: {"value": 1, "unit": "kV"}
